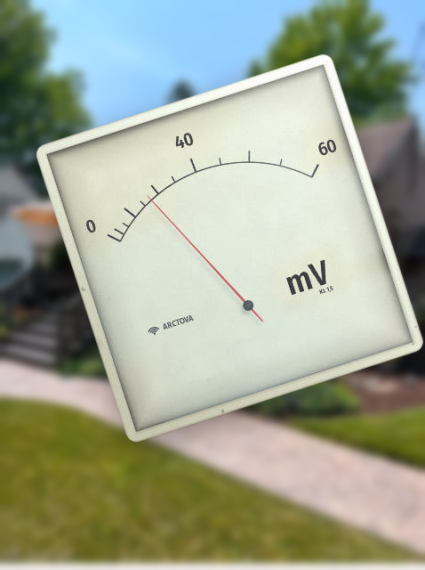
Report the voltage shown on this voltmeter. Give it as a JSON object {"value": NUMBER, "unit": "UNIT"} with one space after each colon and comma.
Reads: {"value": 27.5, "unit": "mV"}
